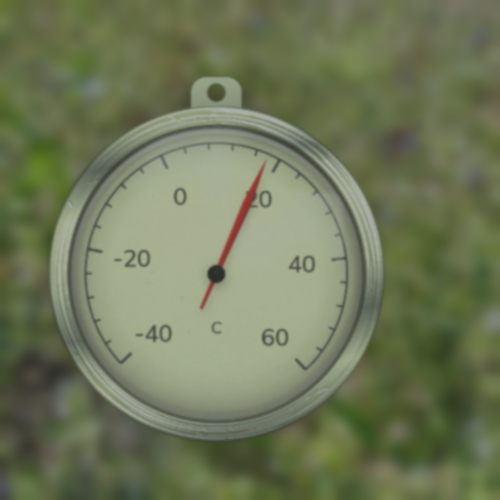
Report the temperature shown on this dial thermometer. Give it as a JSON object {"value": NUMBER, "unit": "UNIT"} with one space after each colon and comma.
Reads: {"value": 18, "unit": "°C"}
